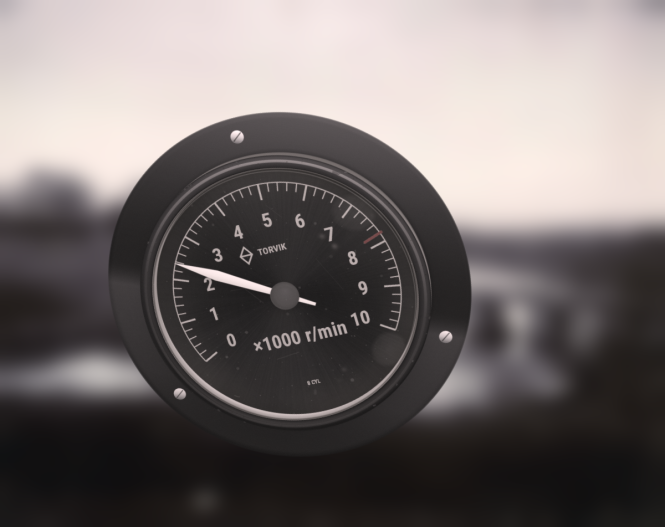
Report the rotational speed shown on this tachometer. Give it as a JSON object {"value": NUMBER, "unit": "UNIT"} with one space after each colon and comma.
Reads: {"value": 2400, "unit": "rpm"}
